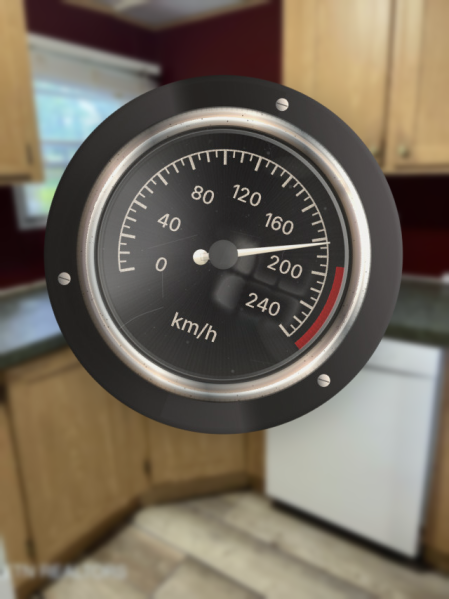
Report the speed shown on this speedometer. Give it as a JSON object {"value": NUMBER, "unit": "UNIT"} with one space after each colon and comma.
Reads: {"value": 182.5, "unit": "km/h"}
